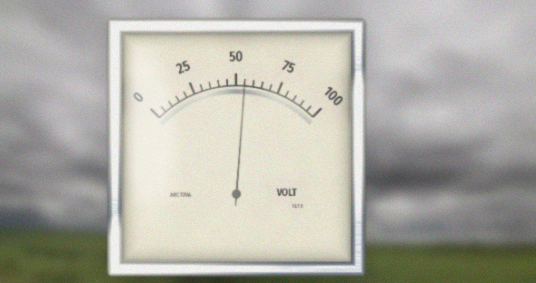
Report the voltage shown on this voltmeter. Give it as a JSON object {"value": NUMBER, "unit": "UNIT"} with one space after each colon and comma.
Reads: {"value": 55, "unit": "V"}
